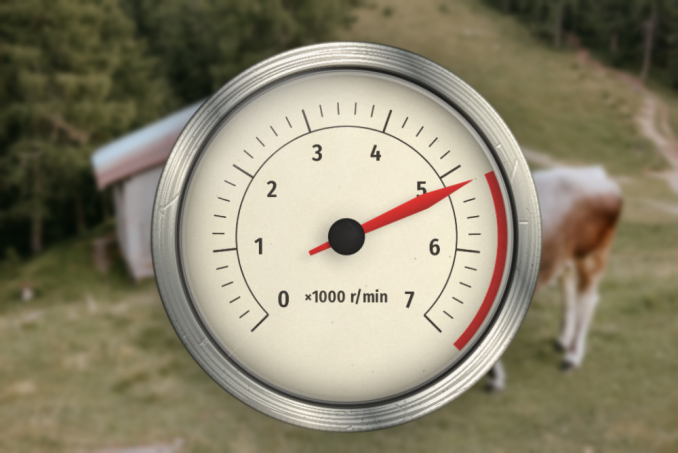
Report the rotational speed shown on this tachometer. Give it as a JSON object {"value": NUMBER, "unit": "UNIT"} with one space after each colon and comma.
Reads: {"value": 5200, "unit": "rpm"}
